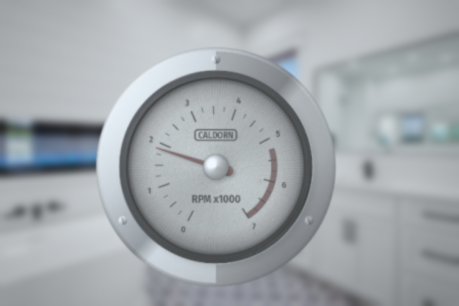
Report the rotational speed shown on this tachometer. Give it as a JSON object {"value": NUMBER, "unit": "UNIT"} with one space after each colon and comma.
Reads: {"value": 1875, "unit": "rpm"}
